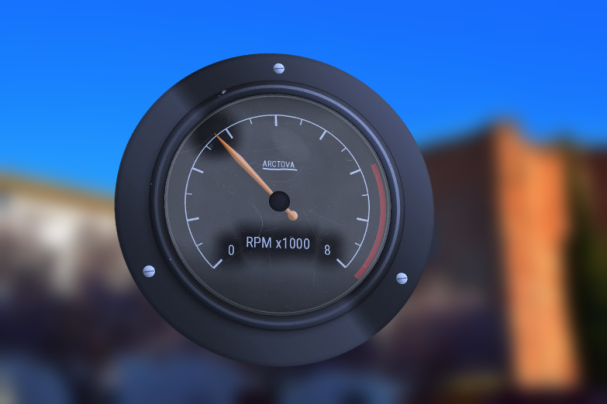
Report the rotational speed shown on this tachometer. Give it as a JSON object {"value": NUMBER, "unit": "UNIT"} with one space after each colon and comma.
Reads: {"value": 2750, "unit": "rpm"}
